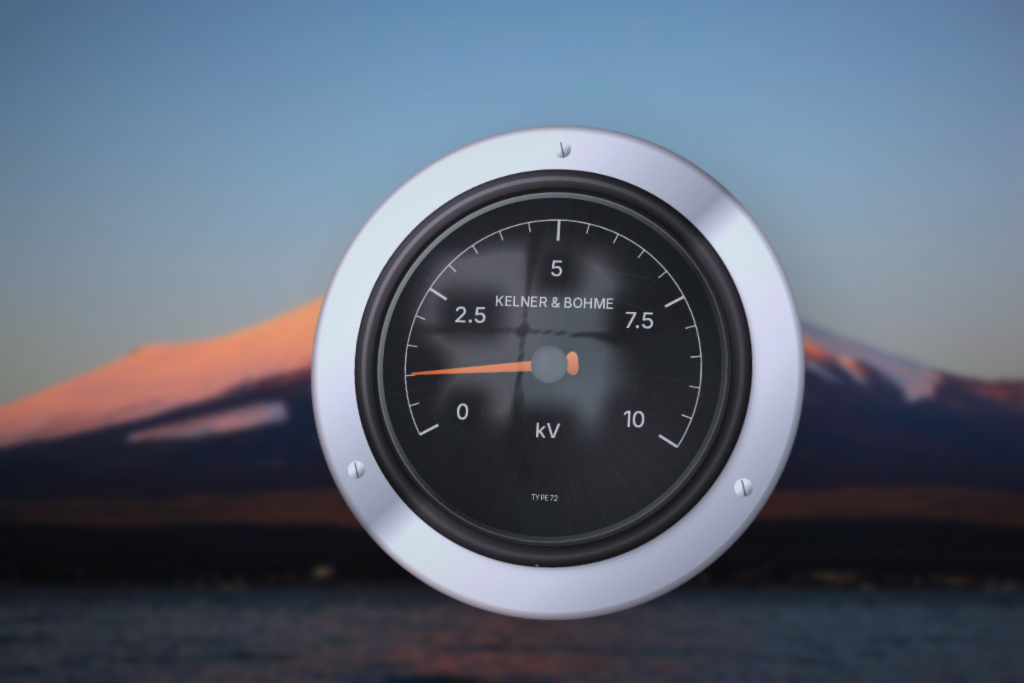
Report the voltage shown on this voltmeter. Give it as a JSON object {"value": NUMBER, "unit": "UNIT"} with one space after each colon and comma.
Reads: {"value": 1, "unit": "kV"}
